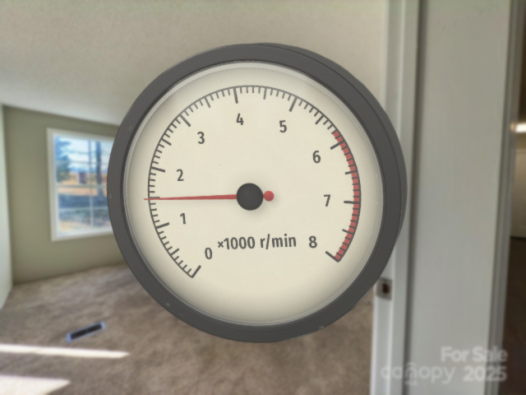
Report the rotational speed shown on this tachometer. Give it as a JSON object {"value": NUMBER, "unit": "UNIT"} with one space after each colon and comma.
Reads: {"value": 1500, "unit": "rpm"}
